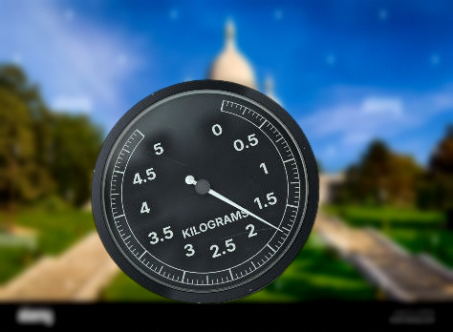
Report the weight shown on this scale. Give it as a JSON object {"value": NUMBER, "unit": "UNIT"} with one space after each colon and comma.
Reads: {"value": 1.8, "unit": "kg"}
